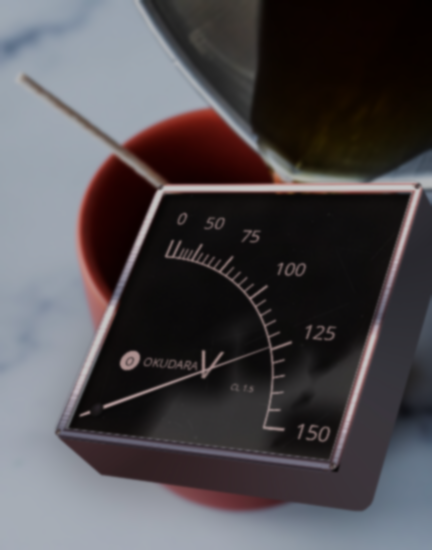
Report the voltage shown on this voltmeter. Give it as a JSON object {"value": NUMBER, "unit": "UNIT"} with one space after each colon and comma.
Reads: {"value": 125, "unit": "V"}
